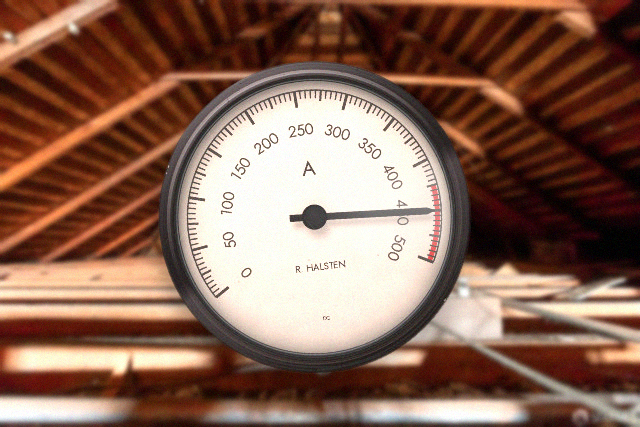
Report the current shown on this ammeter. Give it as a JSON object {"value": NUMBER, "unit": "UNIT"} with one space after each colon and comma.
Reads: {"value": 450, "unit": "A"}
